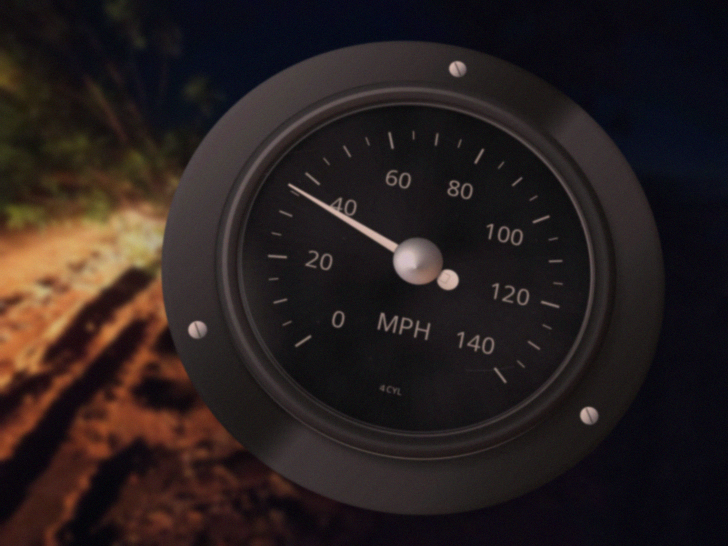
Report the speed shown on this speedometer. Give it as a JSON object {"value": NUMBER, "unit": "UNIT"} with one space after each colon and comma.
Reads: {"value": 35, "unit": "mph"}
